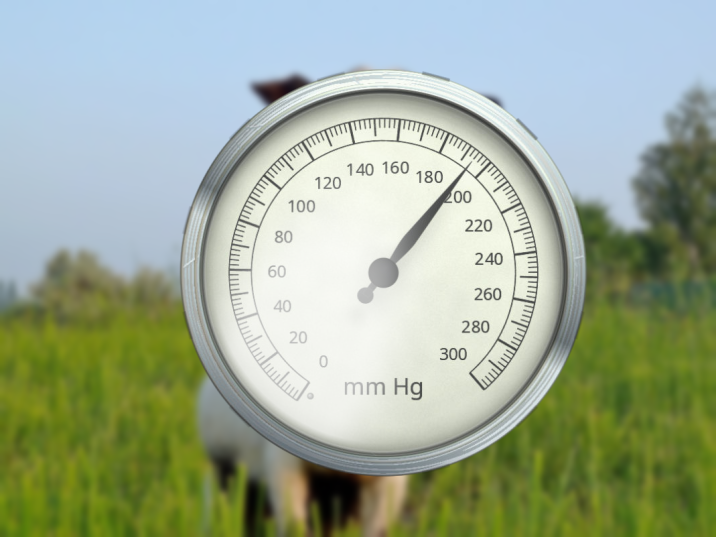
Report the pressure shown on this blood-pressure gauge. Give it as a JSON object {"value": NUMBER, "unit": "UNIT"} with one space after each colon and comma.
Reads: {"value": 194, "unit": "mmHg"}
